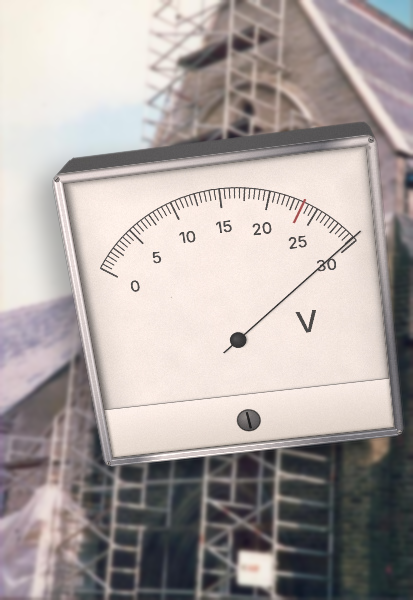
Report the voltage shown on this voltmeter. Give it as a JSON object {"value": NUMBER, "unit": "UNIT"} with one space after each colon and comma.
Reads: {"value": 29.5, "unit": "V"}
